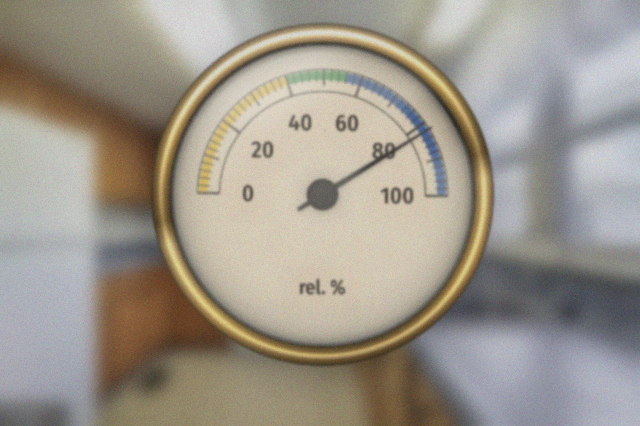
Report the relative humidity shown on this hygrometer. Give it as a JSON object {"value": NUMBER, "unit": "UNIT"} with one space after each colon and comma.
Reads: {"value": 82, "unit": "%"}
